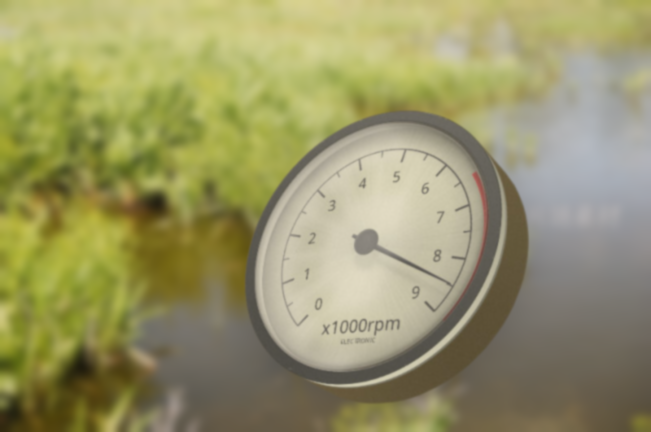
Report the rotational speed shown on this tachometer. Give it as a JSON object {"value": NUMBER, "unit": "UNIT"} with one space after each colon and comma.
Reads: {"value": 8500, "unit": "rpm"}
